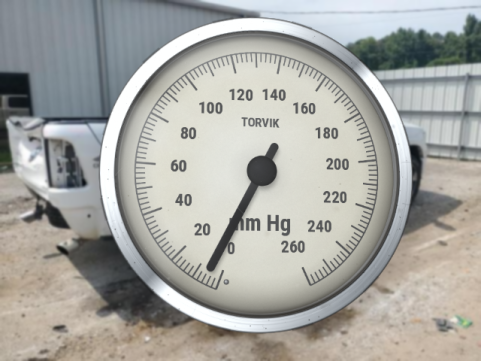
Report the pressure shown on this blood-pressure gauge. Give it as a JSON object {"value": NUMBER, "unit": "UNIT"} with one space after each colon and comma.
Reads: {"value": 6, "unit": "mmHg"}
